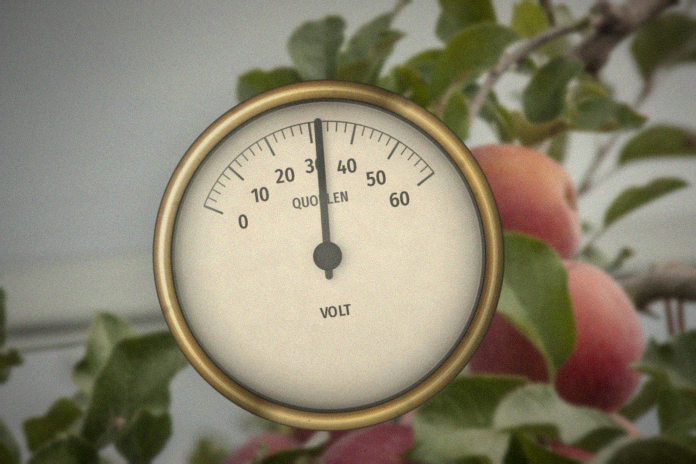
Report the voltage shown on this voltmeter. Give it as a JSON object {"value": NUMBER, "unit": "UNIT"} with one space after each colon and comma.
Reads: {"value": 32, "unit": "V"}
